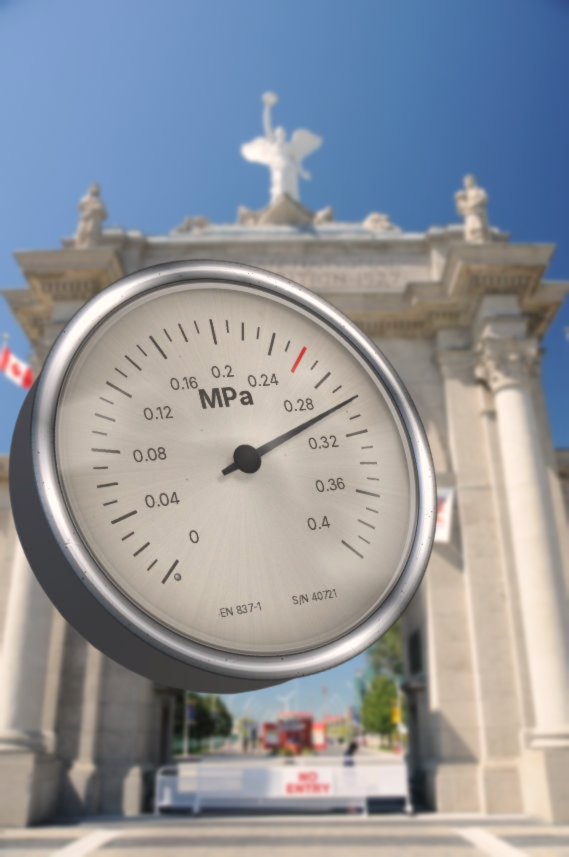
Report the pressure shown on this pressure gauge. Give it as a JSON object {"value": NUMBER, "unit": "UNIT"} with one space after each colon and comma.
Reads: {"value": 0.3, "unit": "MPa"}
